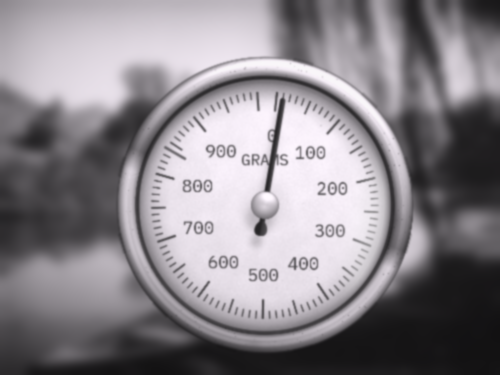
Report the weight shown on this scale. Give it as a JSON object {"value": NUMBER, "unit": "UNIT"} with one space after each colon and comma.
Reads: {"value": 10, "unit": "g"}
